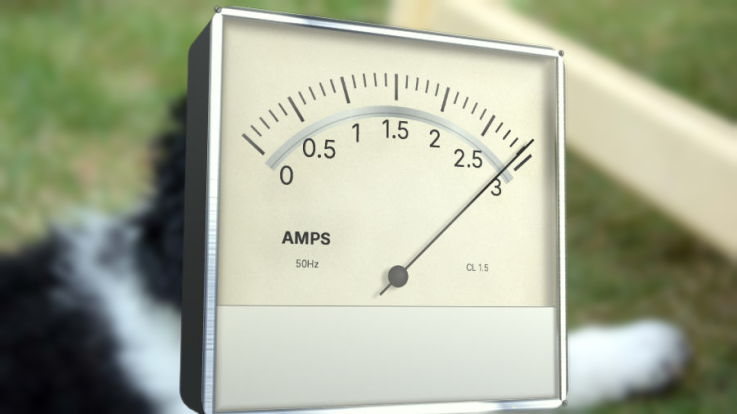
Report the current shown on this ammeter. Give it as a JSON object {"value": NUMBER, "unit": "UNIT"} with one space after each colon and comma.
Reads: {"value": 2.9, "unit": "A"}
